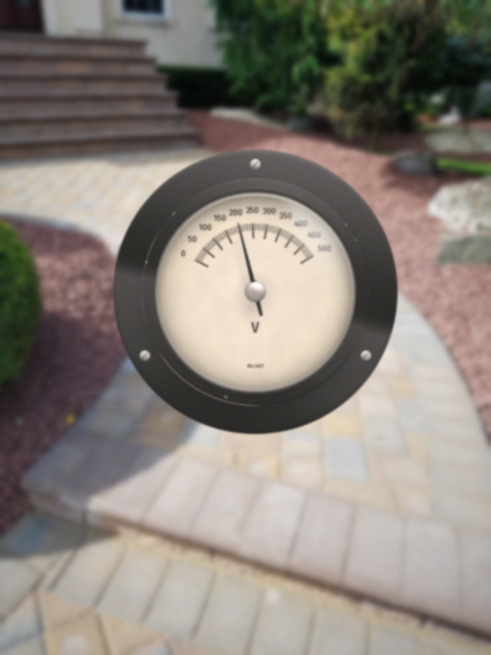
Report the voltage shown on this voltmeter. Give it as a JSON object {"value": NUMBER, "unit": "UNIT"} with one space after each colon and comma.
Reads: {"value": 200, "unit": "V"}
